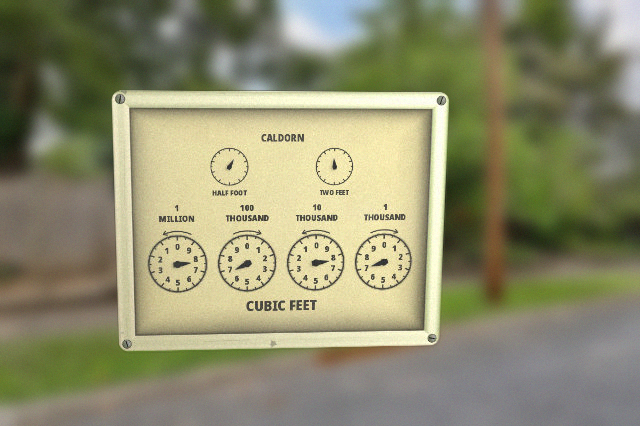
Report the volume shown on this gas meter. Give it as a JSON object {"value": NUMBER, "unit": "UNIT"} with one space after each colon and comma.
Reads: {"value": 767700, "unit": "ft³"}
